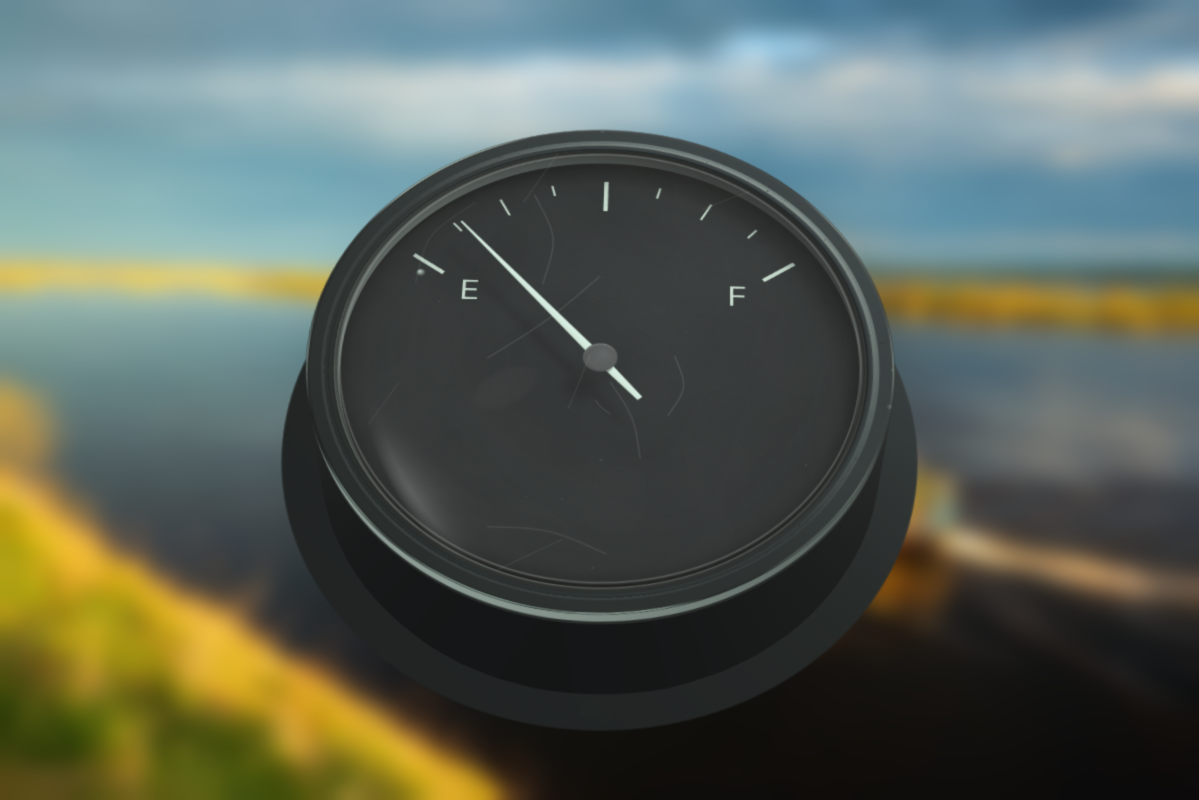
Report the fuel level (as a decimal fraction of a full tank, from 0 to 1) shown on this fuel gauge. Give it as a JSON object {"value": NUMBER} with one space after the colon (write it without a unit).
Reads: {"value": 0.125}
